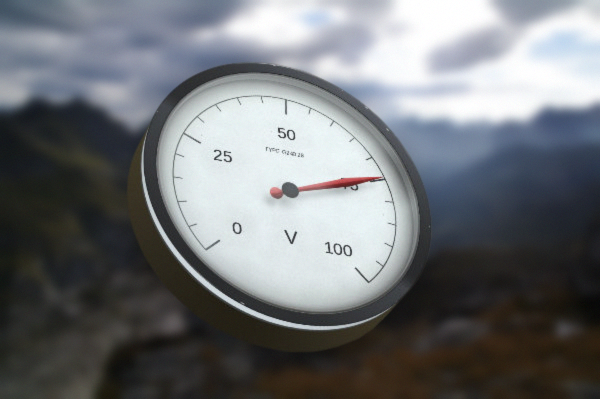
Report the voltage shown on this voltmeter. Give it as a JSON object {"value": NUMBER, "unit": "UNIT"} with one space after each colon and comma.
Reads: {"value": 75, "unit": "V"}
